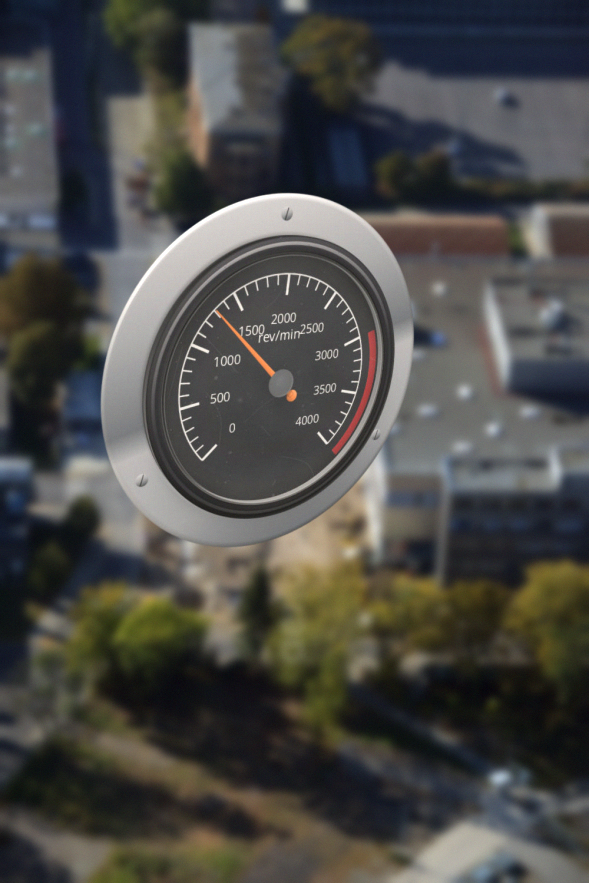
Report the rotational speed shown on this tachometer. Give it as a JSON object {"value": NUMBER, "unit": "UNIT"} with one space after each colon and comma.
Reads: {"value": 1300, "unit": "rpm"}
